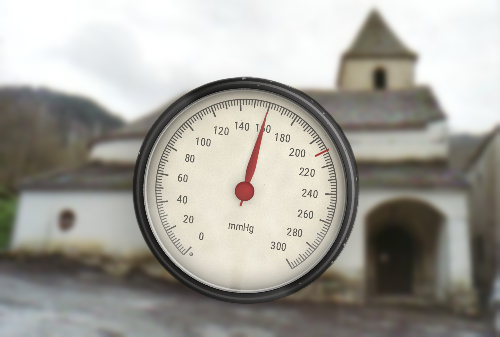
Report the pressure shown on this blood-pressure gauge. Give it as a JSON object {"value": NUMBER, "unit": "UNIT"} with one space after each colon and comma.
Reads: {"value": 160, "unit": "mmHg"}
